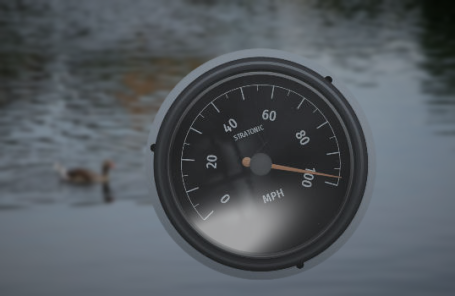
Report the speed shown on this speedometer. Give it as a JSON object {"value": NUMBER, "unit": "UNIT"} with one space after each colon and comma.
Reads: {"value": 97.5, "unit": "mph"}
